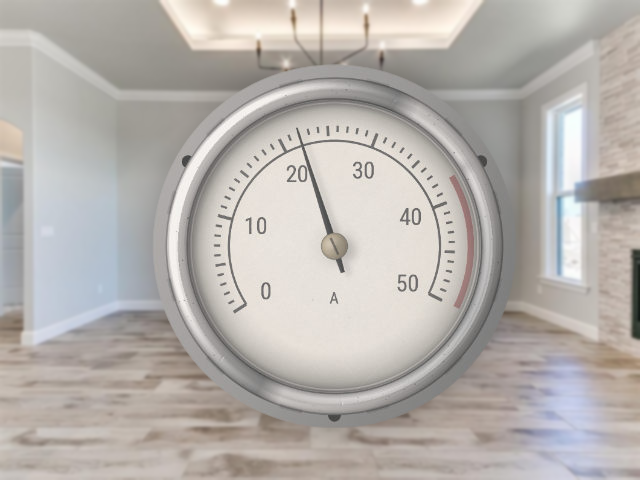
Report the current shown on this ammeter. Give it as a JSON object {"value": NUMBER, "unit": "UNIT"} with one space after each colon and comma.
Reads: {"value": 22, "unit": "A"}
